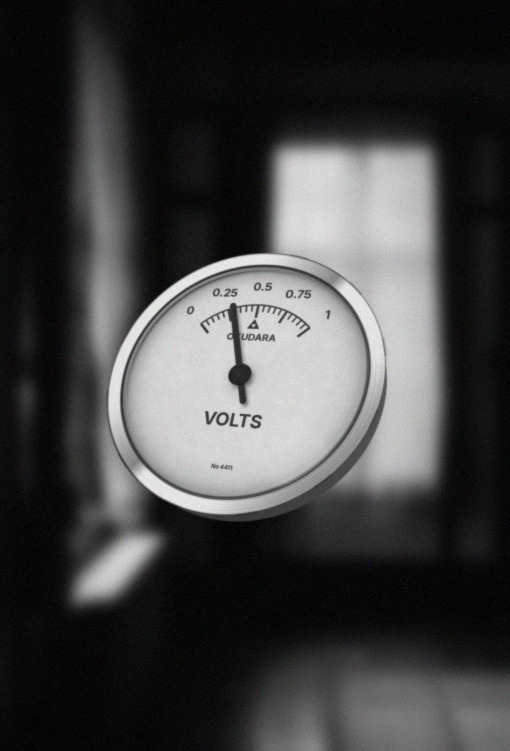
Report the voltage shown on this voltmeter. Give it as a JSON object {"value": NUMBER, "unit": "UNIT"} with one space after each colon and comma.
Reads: {"value": 0.3, "unit": "V"}
